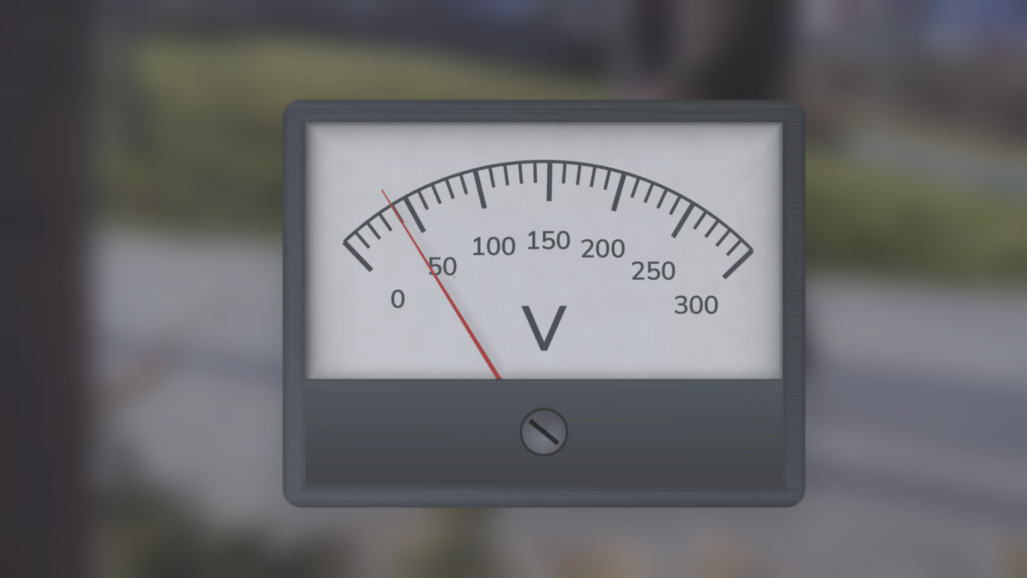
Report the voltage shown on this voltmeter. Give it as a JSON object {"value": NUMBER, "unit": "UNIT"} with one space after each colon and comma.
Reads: {"value": 40, "unit": "V"}
